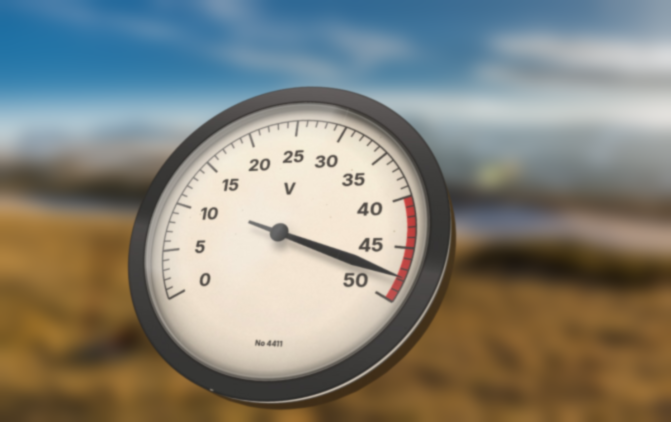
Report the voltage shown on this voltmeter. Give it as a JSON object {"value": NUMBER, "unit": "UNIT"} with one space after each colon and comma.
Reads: {"value": 48, "unit": "V"}
